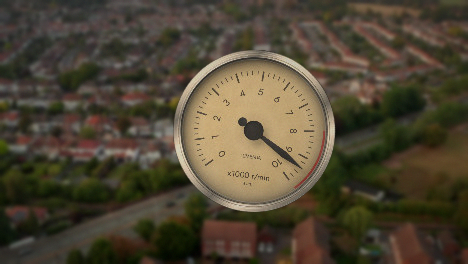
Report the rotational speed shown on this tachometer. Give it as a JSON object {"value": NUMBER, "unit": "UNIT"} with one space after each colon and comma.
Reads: {"value": 9400, "unit": "rpm"}
